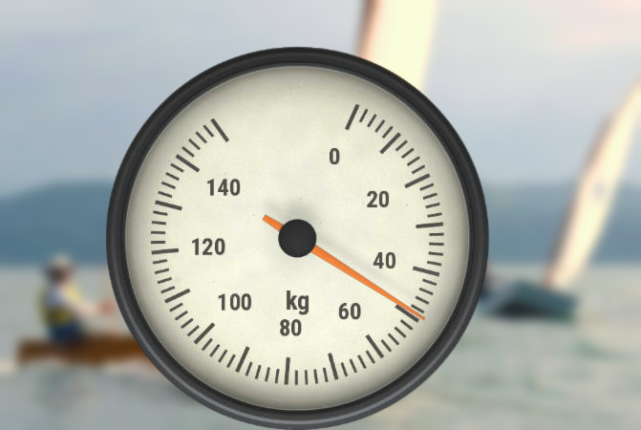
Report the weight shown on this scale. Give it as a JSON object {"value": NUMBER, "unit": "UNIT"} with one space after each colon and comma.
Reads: {"value": 49, "unit": "kg"}
